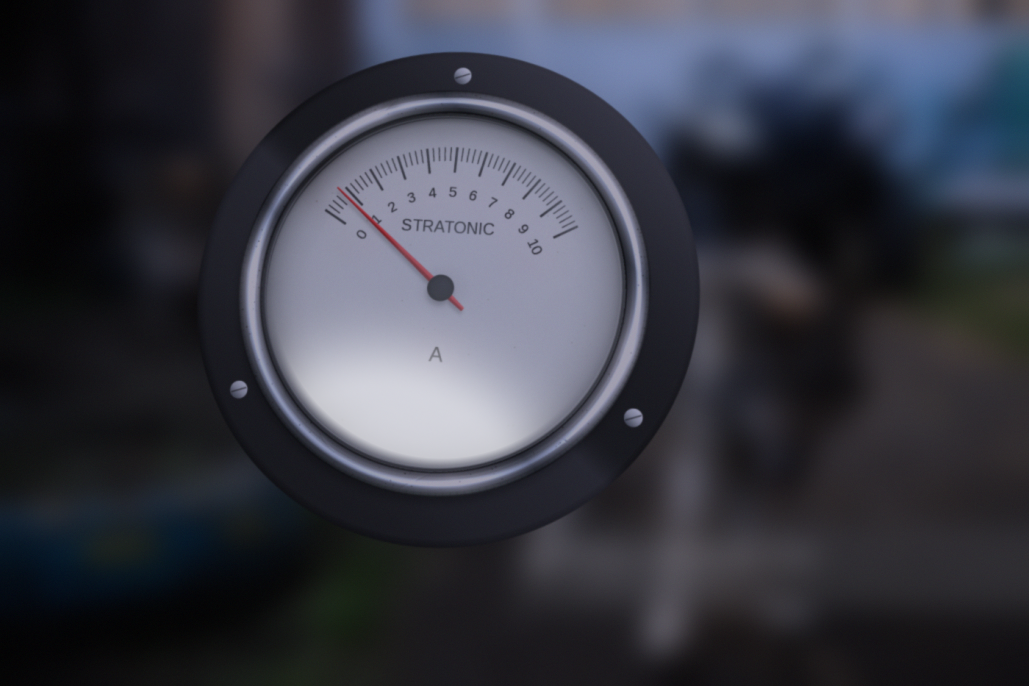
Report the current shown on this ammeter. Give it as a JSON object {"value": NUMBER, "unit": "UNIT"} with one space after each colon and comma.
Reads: {"value": 0.8, "unit": "A"}
